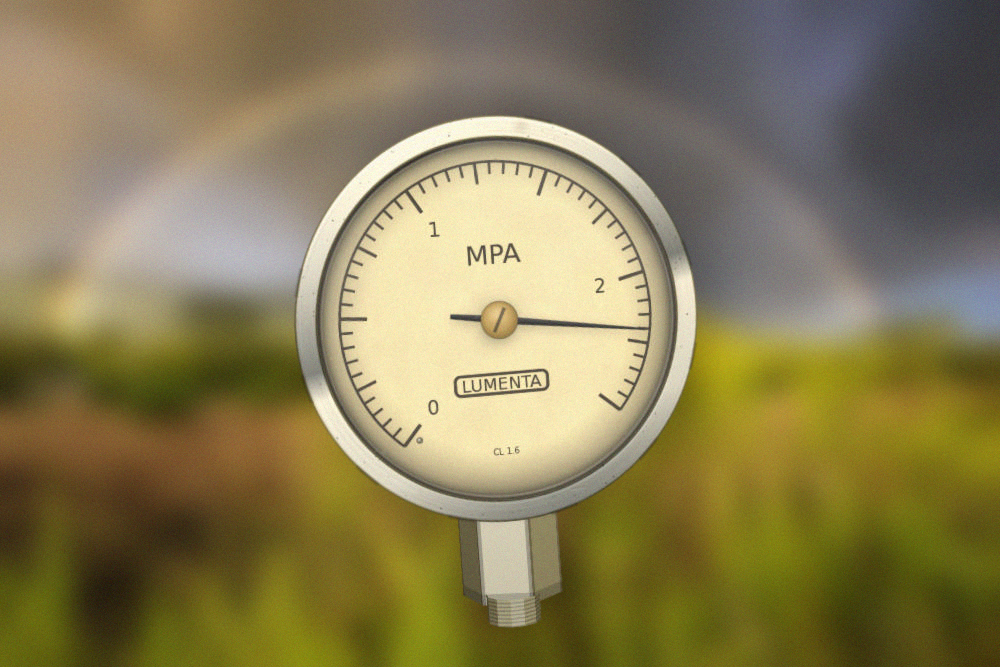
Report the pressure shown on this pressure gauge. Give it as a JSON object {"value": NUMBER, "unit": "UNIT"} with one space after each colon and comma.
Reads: {"value": 2.2, "unit": "MPa"}
